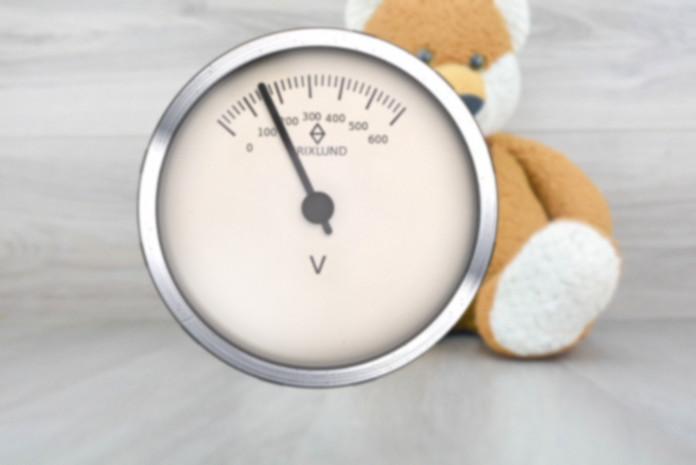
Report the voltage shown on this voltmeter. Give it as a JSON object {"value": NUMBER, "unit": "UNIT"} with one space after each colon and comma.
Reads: {"value": 160, "unit": "V"}
